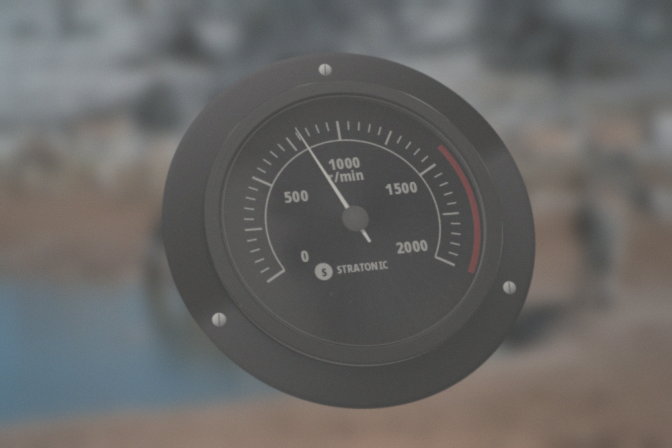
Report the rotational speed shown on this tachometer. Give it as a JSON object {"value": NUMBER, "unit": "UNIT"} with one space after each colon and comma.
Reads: {"value": 800, "unit": "rpm"}
